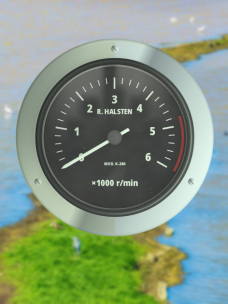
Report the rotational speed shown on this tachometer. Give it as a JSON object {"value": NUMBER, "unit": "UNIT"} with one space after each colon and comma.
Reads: {"value": 0, "unit": "rpm"}
